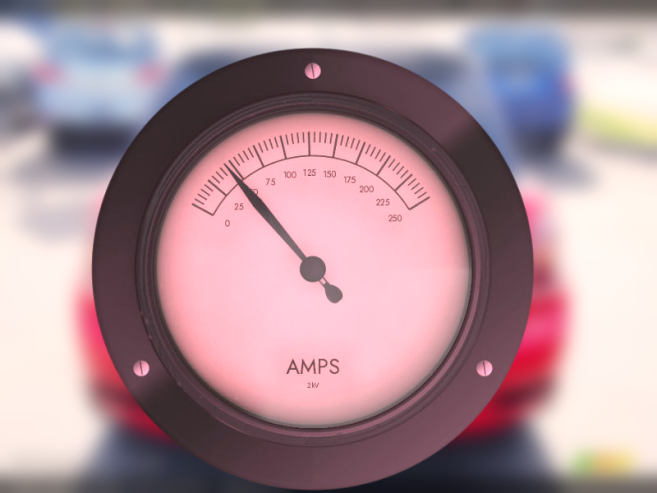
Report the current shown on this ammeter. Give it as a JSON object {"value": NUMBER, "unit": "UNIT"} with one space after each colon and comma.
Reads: {"value": 45, "unit": "A"}
